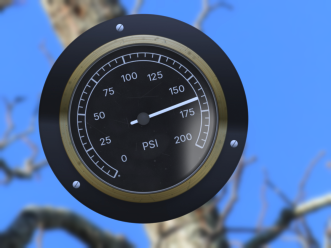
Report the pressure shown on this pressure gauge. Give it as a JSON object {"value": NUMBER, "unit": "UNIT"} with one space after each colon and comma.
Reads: {"value": 165, "unit": "psi"}
